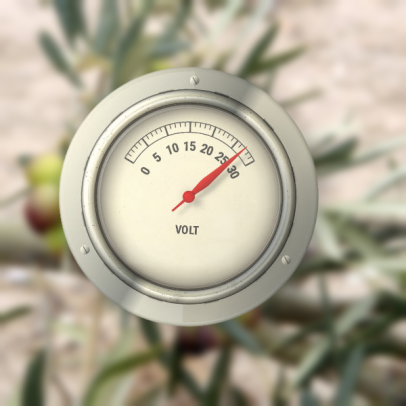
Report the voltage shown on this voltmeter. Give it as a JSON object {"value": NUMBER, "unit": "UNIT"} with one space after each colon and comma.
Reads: {"value": 27, "unit": "V"}
